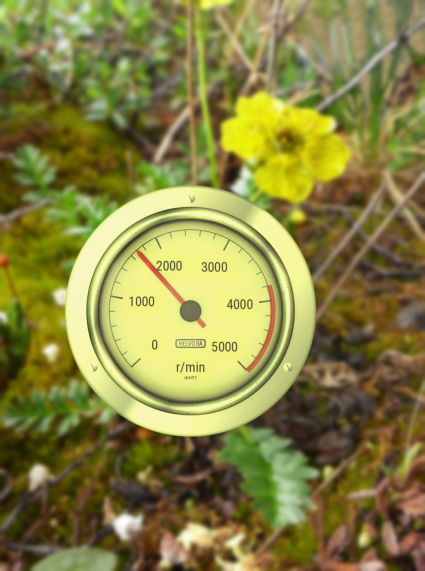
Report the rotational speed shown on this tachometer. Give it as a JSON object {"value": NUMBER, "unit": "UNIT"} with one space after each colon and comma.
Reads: {"value": 1700, "unit": "rpm"}
